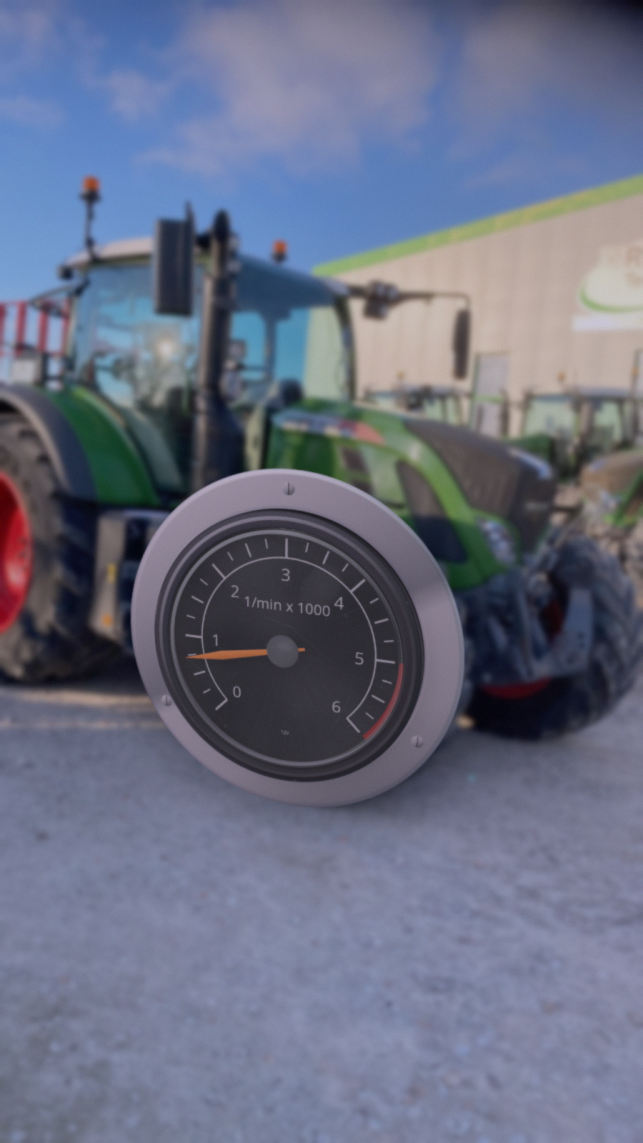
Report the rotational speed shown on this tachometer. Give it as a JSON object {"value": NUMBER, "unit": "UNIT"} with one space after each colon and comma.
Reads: {"value": 750, "unit": "rpm"}
